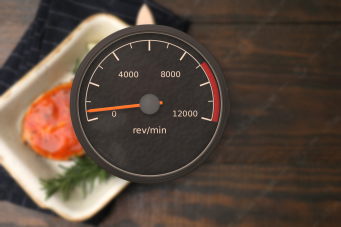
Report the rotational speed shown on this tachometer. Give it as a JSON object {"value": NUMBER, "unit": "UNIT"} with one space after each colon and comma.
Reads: {"value": 500, "unit": "rpm"}
